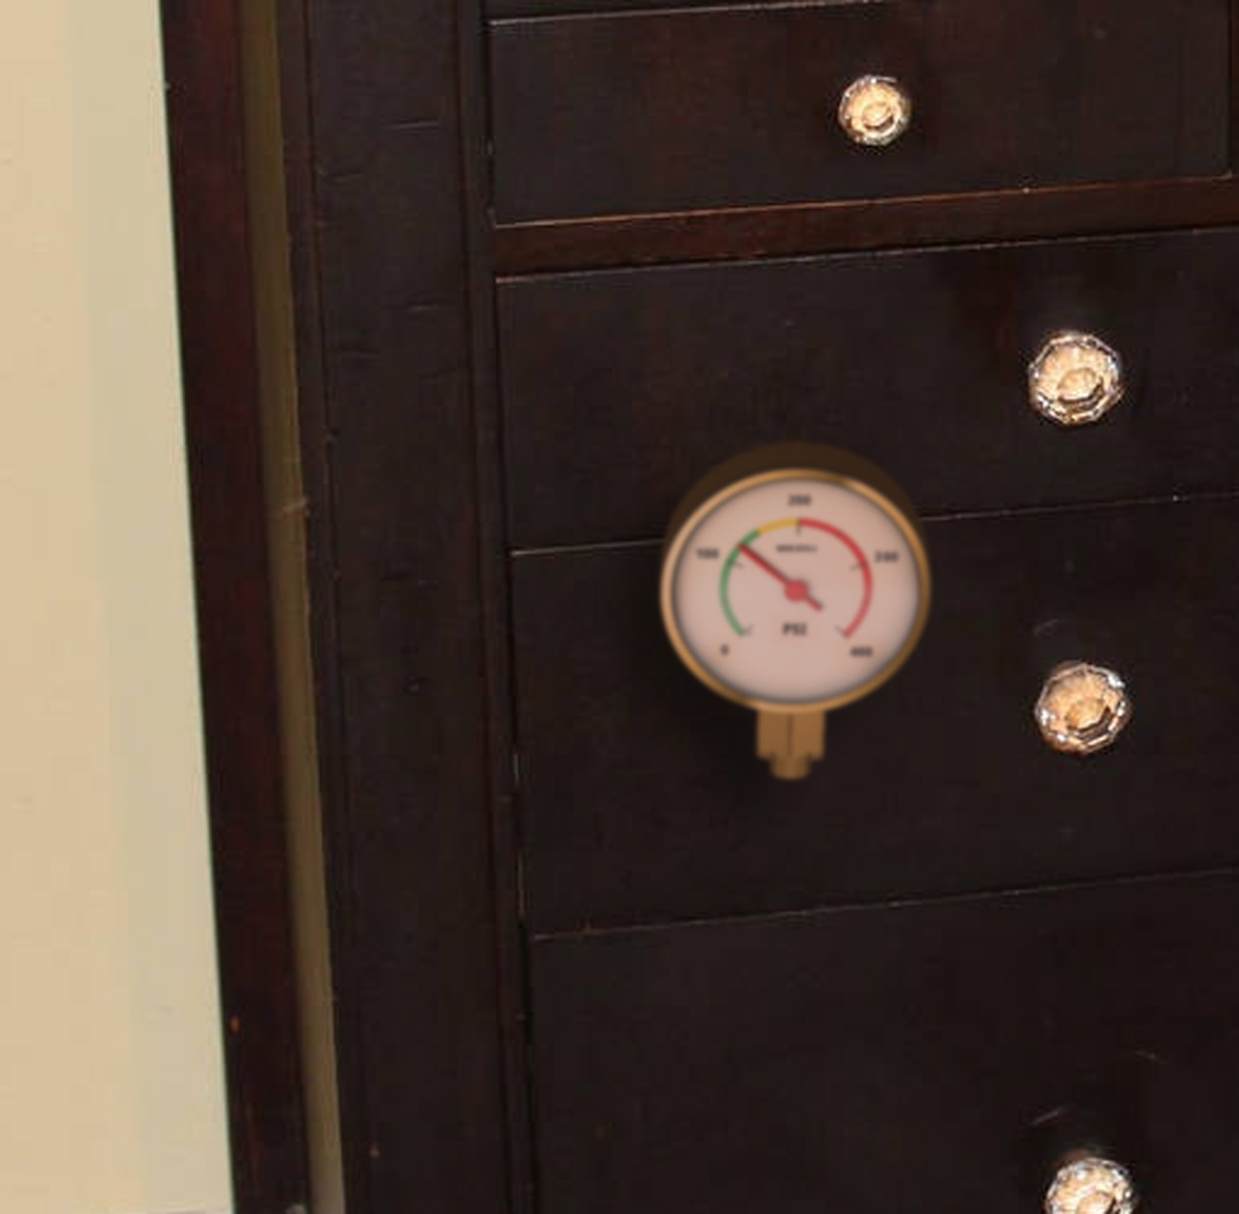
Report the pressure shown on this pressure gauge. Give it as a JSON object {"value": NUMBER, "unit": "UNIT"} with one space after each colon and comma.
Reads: {"value": 125, "unit": "psi"}
